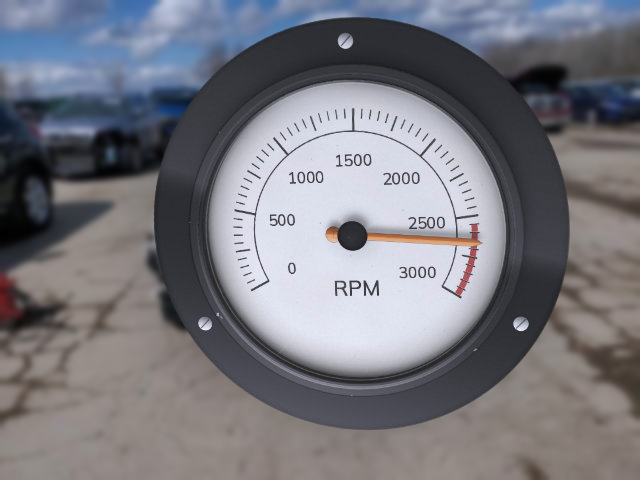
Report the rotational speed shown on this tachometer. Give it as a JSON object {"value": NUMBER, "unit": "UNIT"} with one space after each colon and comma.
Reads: {"value": 2650, "unit": "rpm"}
